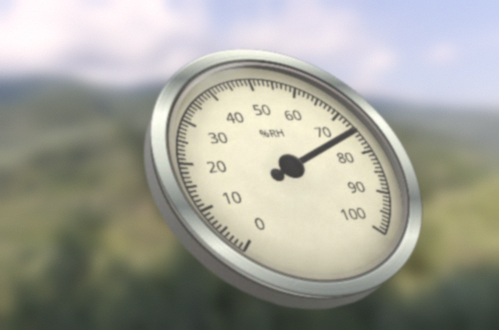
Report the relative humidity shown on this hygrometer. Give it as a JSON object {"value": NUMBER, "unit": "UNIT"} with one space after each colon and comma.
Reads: {"value": 75, "unit": "%"}
